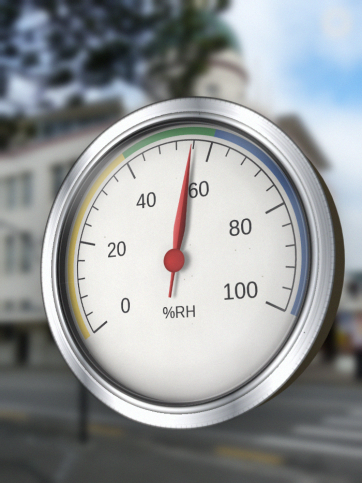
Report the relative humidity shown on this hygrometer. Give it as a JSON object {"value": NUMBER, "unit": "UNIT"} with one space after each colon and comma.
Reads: {"value": 56, "unit": "%"}
